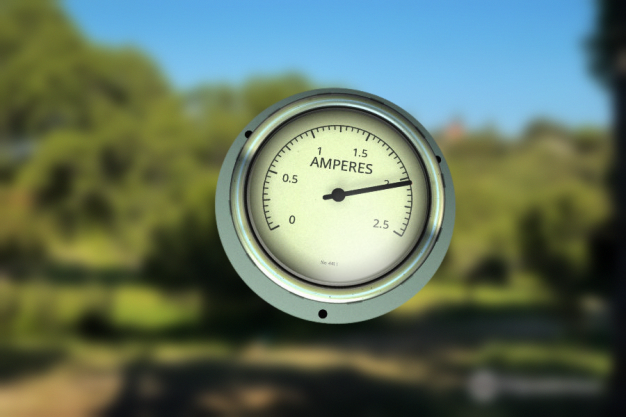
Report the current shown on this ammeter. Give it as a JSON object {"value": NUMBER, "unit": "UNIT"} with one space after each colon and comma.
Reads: {"value": 2.05, "unit": "A"}
